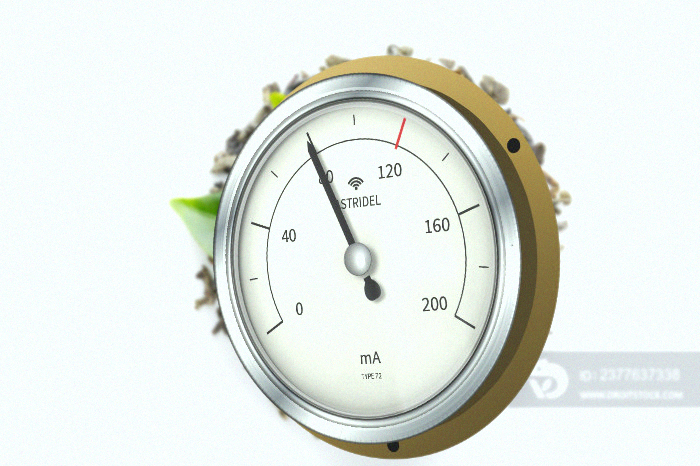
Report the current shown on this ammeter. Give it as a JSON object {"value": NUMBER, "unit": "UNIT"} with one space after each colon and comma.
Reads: {"value": 80, "unit": "mA"}
